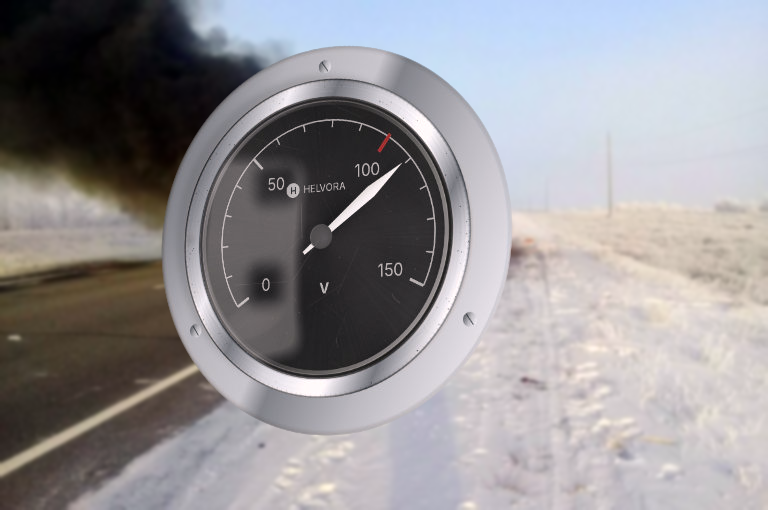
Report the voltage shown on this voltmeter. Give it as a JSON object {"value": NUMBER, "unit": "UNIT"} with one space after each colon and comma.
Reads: {"value": 110, "unit": "V"}
